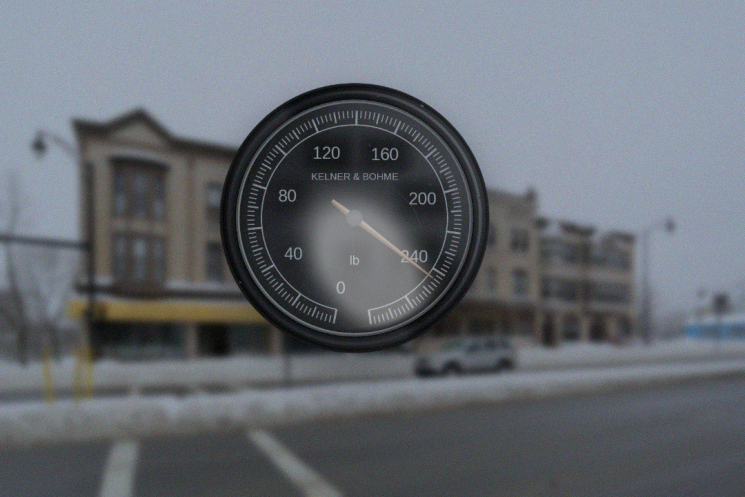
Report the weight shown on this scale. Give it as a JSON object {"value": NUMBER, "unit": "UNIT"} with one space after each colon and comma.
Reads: {"value": 244, "unit": "lb"}
